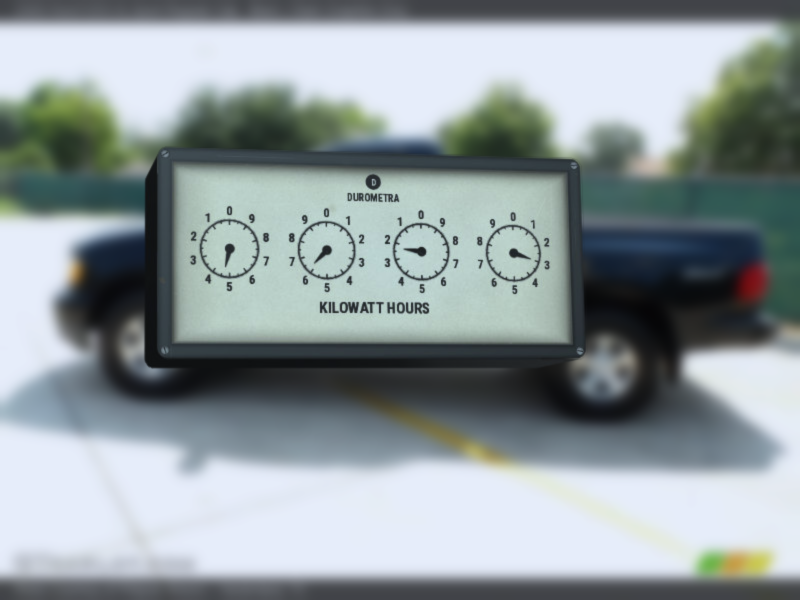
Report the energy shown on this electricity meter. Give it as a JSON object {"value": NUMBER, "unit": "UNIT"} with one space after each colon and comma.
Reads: {"value": 4623, "unit": "kWh"}
